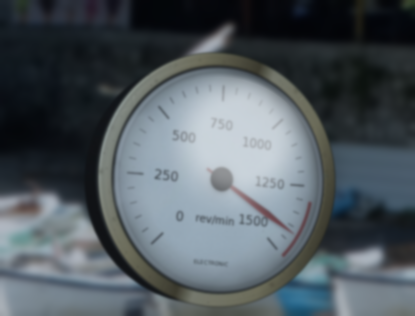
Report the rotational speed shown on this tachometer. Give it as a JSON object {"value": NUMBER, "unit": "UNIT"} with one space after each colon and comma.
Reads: {"value": 1425, "unit": "rpm"}
